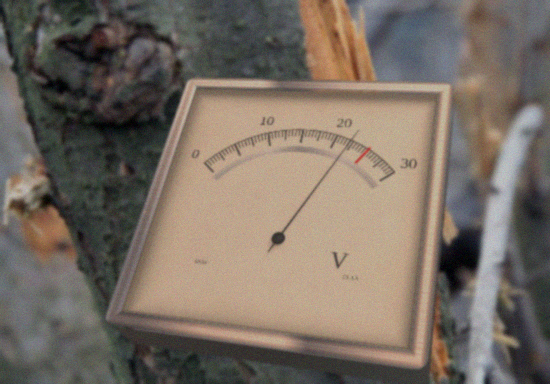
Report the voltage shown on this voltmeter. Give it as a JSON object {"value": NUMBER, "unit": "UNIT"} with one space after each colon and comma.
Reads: {"value": 22.5, "unit": "V"}
